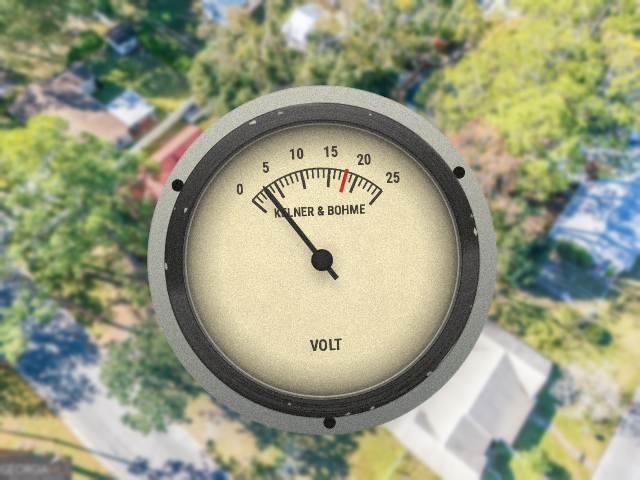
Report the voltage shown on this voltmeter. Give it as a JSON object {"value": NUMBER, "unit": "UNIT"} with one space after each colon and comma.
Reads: {"value": 3, "unit": "V"}
